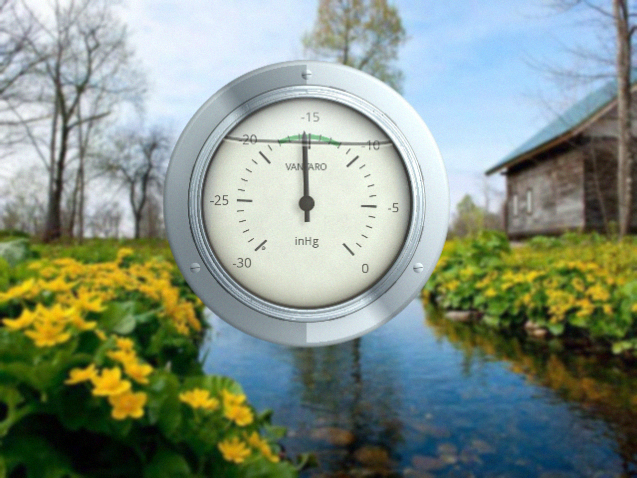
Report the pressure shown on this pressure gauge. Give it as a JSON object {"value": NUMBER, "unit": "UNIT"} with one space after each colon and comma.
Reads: {"value": -15.5, "unit": "inHg"}
